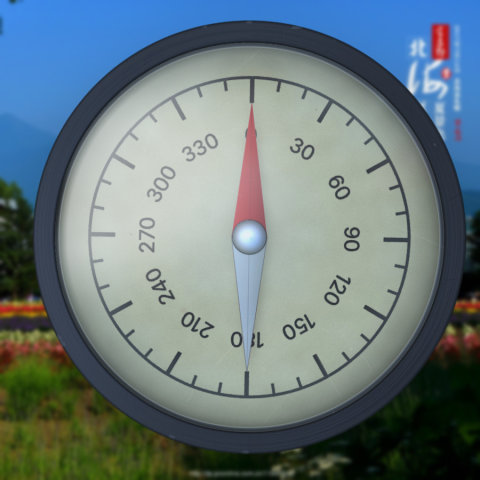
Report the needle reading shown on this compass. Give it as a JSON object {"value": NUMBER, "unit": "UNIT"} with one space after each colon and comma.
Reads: {"value": 0, "unit": "°"}
